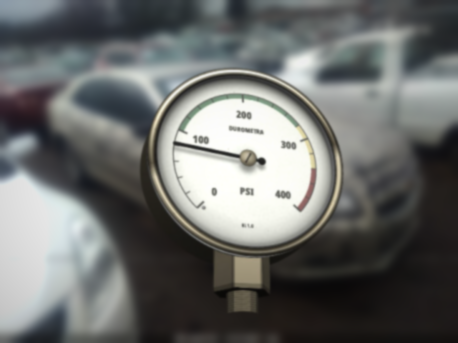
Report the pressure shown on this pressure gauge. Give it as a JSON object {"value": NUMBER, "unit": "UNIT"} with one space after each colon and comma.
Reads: {"value": 80, "unit": "psi"}
